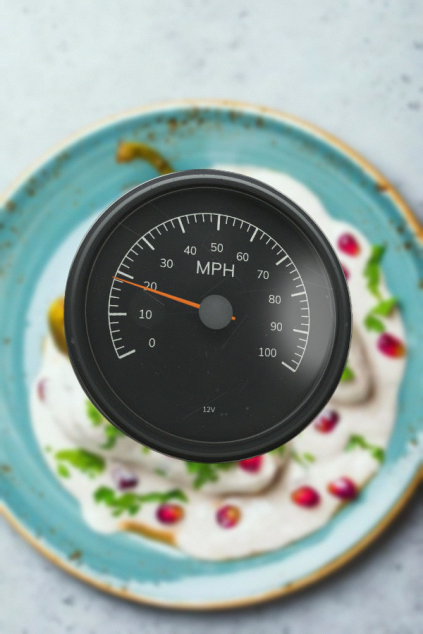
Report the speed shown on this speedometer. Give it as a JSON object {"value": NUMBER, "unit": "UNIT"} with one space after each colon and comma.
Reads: {"value": 18, "unit": "mph"}
